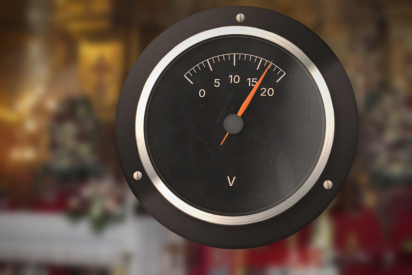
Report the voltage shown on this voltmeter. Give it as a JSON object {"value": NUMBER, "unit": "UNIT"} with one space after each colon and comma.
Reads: {"value": 17, "unit": "V"}
